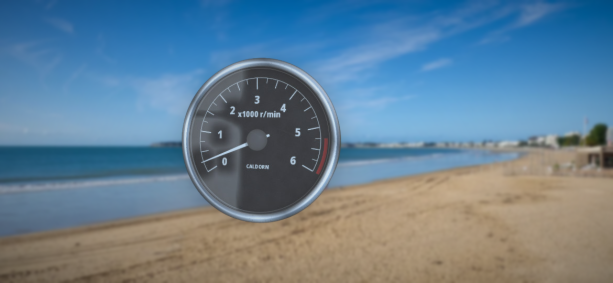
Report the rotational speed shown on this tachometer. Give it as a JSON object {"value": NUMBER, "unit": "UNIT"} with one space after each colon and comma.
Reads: {"value": 250, "unit": "rpm"}
